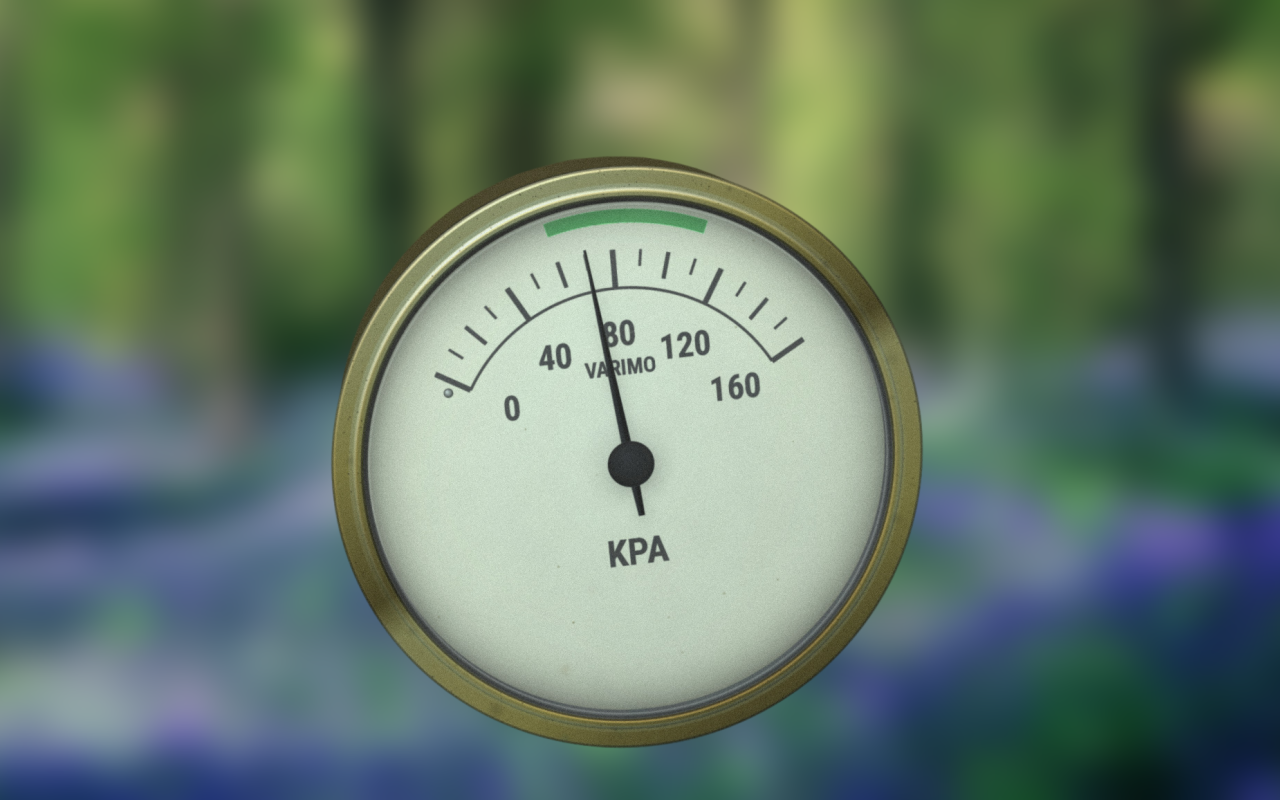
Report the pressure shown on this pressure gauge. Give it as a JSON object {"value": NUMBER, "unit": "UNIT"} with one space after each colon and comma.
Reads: {"value": 70, "unit": "kPa"}
